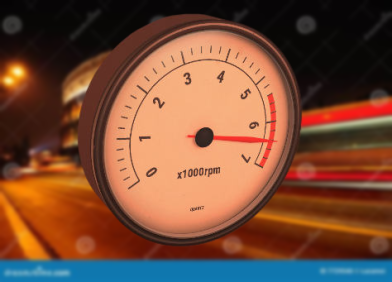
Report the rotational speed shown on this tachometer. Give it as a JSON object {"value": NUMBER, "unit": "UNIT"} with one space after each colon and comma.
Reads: {"value": 6400, "unit": "rpm"}
